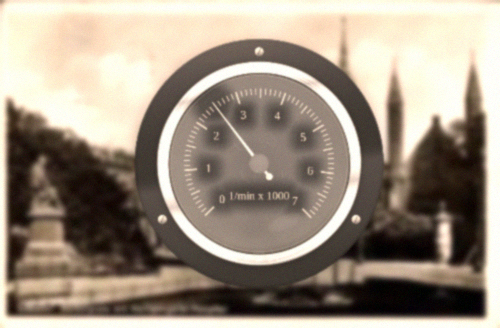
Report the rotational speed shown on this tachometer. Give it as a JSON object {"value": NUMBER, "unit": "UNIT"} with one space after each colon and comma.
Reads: {"value": 2500, "unit": "rpm"}
